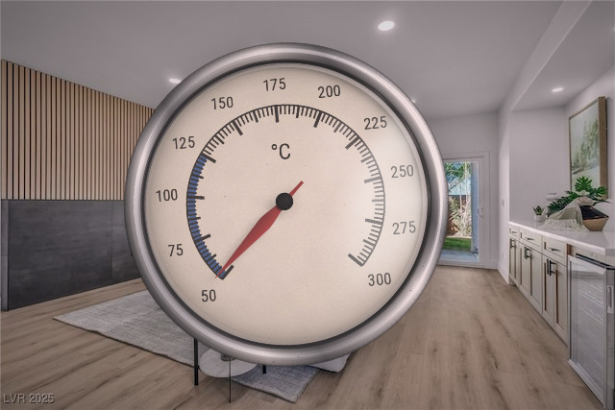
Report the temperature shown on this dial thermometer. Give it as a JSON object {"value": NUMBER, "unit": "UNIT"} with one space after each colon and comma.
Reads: {"value": 52.5, "unit": "°C"}
